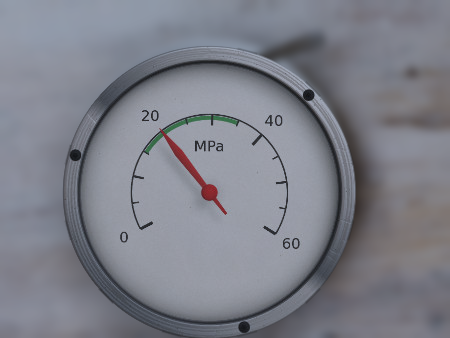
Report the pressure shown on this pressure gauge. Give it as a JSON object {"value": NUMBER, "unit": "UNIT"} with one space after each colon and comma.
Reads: {"value": 20, "unit": "MPa"}
